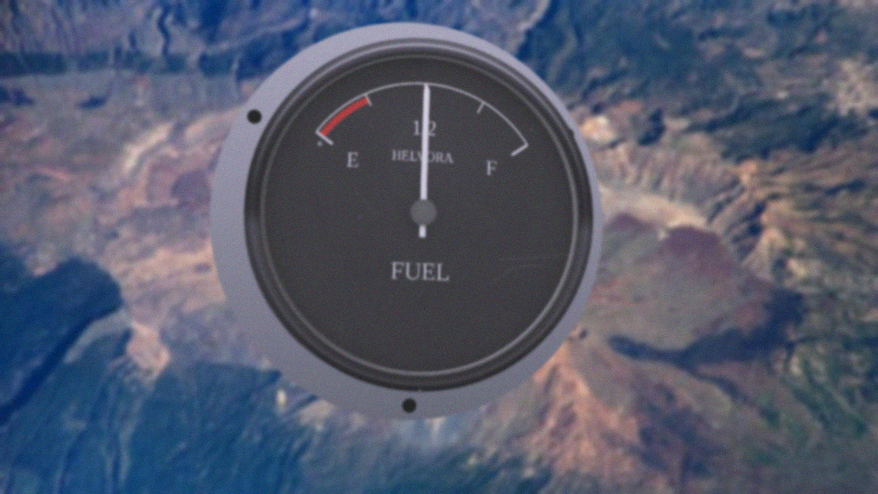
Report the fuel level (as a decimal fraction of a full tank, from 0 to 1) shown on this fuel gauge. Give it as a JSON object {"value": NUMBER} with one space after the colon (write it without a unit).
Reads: {"value": 0.5}
